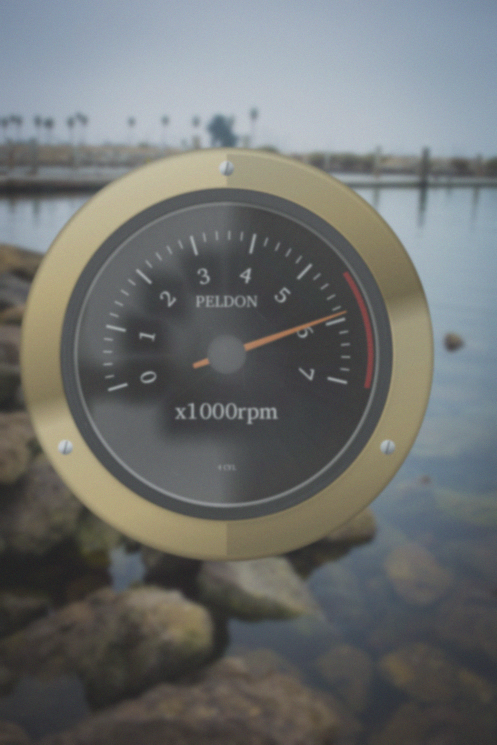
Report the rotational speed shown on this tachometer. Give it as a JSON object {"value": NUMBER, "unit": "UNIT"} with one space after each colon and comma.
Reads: {"value": 5900, "unit": "rpm"}
